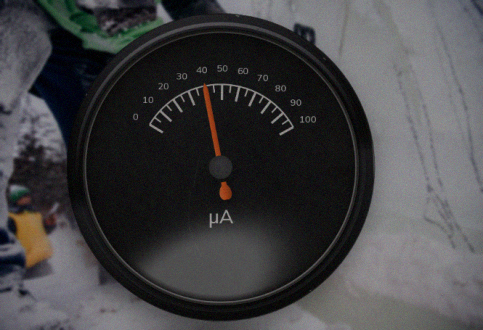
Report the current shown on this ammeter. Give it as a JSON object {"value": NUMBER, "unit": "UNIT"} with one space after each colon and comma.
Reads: {"value": 40, "unit": "µA"}
